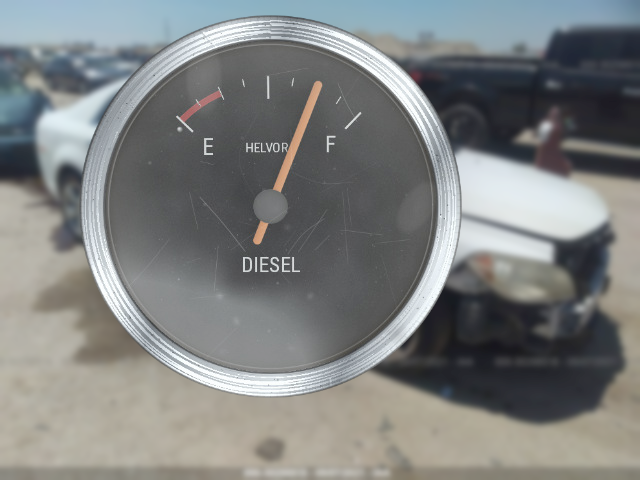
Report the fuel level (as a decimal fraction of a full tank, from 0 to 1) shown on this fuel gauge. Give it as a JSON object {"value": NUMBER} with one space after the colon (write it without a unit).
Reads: {"value": 0.75}
